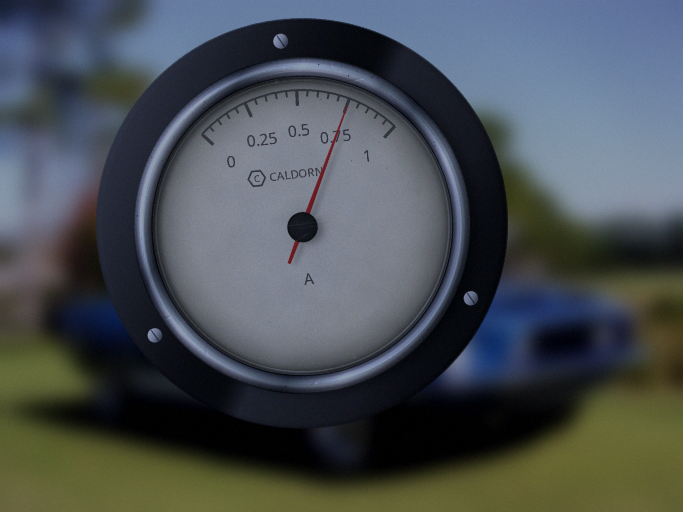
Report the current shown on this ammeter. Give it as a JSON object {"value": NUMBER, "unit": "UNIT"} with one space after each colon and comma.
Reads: {"value": 0.75, "unit": "A"}
